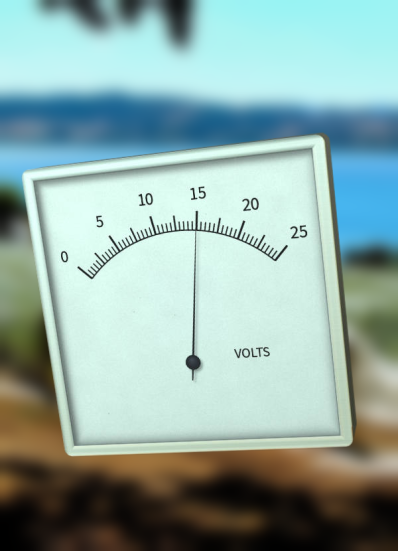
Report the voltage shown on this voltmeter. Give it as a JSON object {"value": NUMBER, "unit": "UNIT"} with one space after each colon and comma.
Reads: {"value": 15, "unit": "V"}
